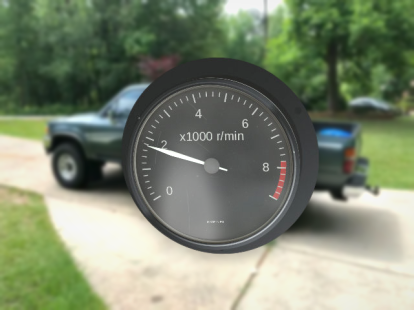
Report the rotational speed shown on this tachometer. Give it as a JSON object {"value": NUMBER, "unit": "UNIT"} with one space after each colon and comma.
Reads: {"value": 1800, "unit": "rpm"}
